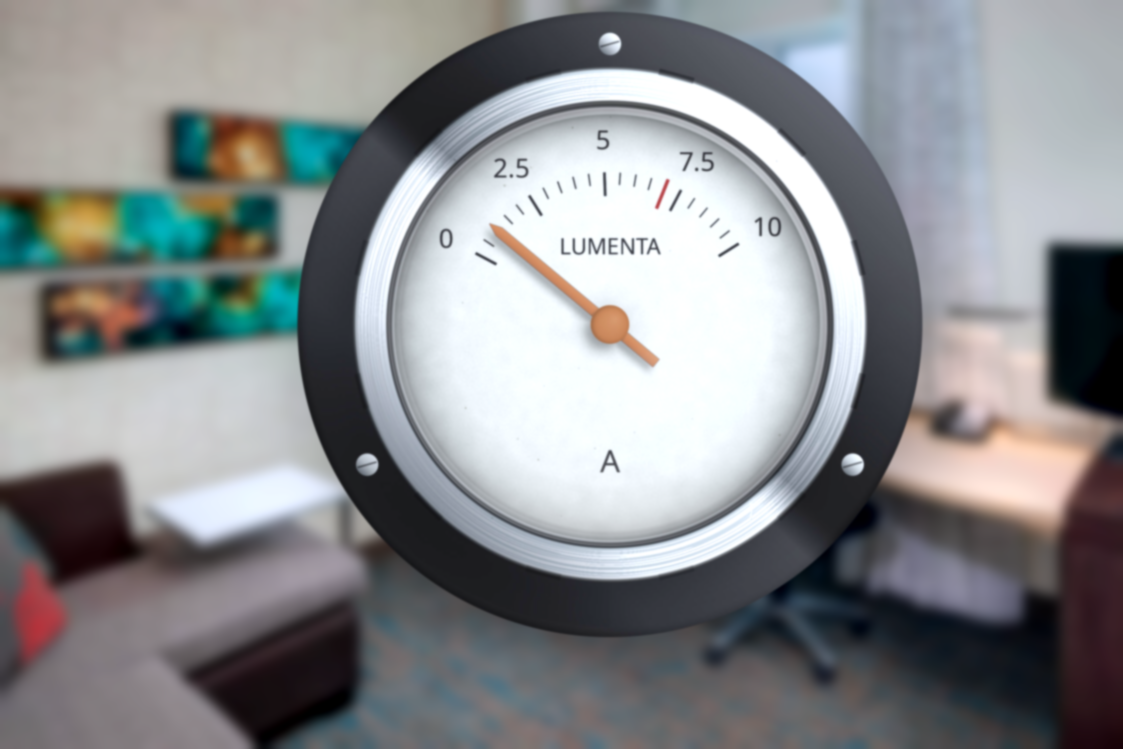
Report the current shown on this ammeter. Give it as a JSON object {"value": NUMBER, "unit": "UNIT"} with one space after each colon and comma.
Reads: {"value": 1, "unit": "A"}
